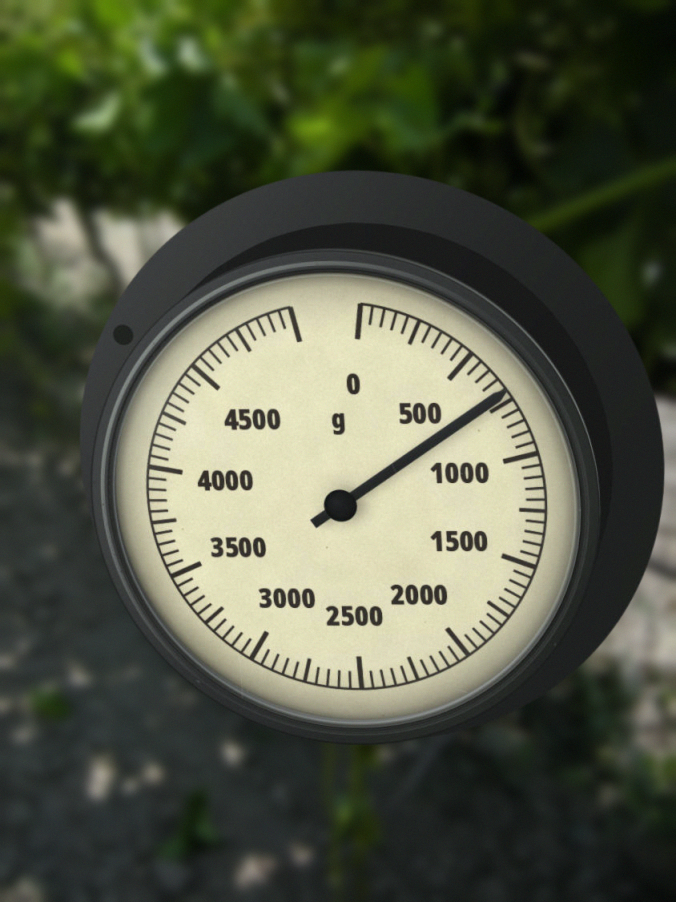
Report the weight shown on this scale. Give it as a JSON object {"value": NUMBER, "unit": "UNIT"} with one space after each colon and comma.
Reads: {"value": 700, "unit": "g"}
